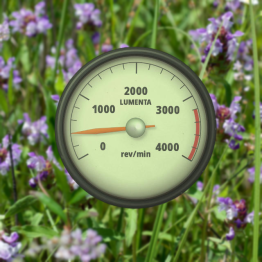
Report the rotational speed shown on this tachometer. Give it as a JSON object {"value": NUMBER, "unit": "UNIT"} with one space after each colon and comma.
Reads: {"value": 400, "unit": "rpm"}
